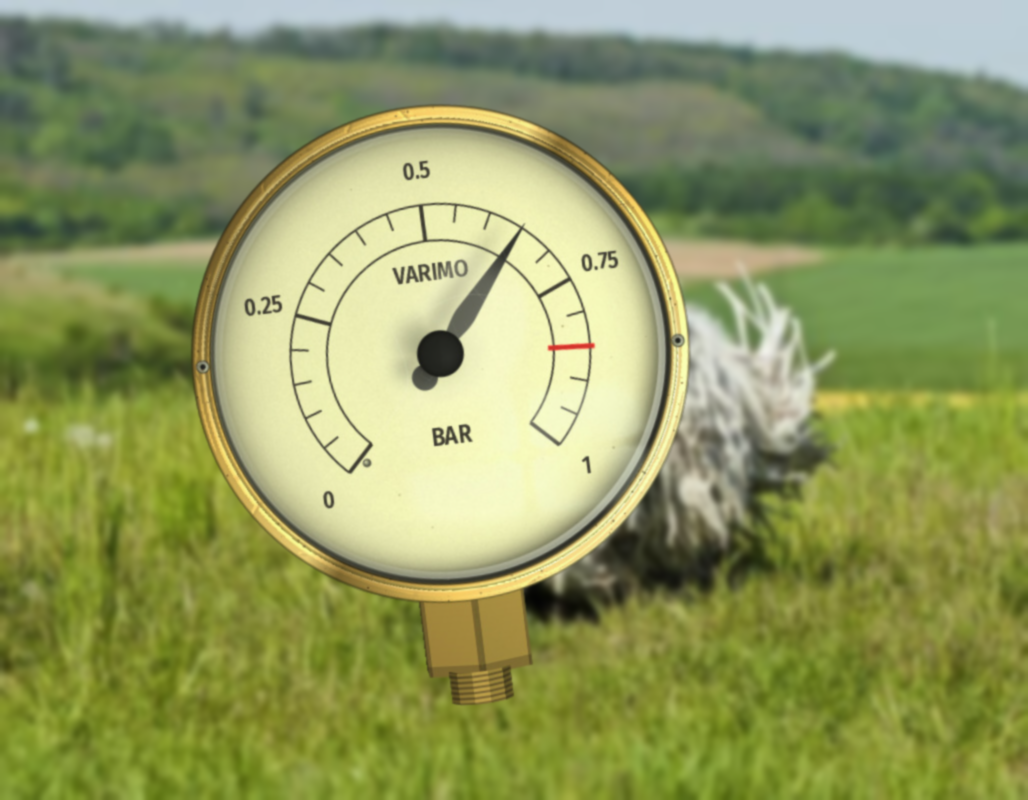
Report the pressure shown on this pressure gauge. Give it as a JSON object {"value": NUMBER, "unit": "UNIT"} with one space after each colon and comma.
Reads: {"value": 0.65, "unit": "bar"}
